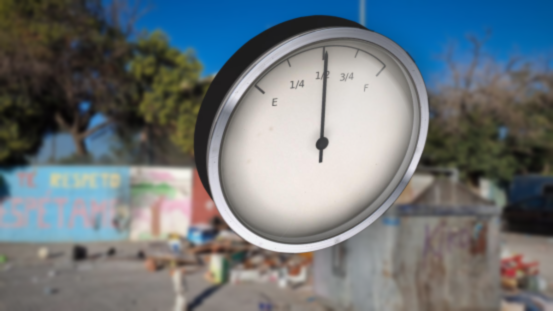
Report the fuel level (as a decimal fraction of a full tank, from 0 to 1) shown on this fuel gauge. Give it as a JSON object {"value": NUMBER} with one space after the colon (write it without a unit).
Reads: {"value": 0.5}
